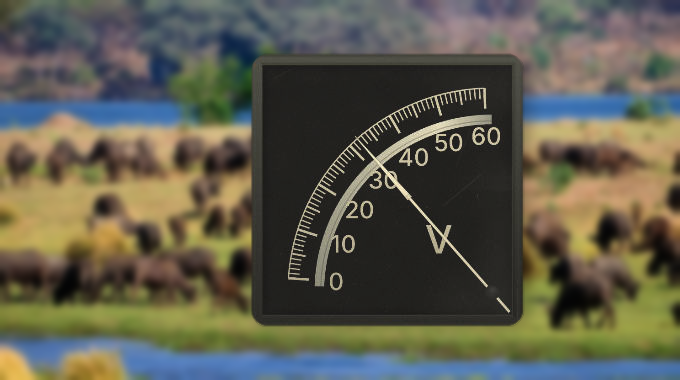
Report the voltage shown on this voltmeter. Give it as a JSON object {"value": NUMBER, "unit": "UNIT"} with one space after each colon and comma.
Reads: {"value": 32, "unit": "V"}
